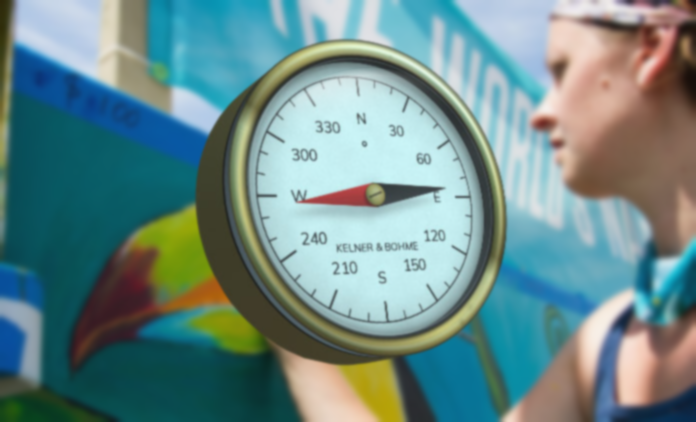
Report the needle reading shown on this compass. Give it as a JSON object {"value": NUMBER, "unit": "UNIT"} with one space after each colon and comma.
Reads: {"value": 265, "unit": "°"}
